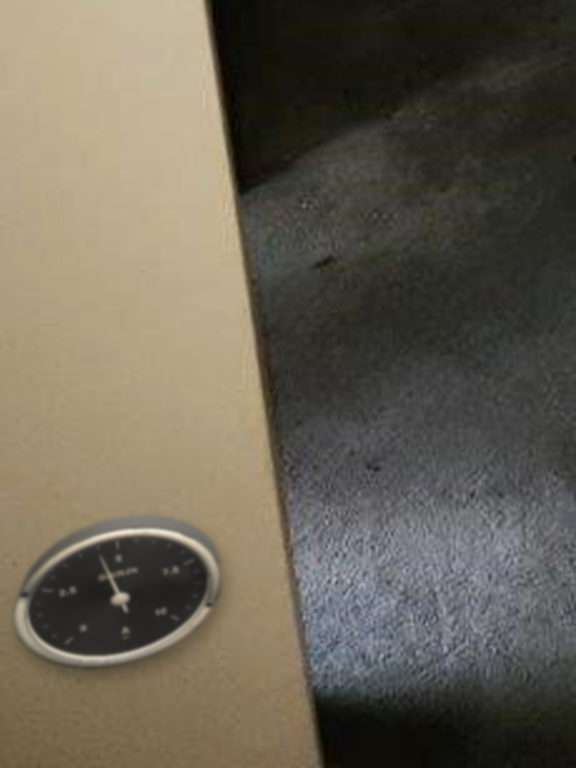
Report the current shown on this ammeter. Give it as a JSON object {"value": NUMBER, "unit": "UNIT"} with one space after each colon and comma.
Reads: {"value": 4.5, "unit": "A"}
